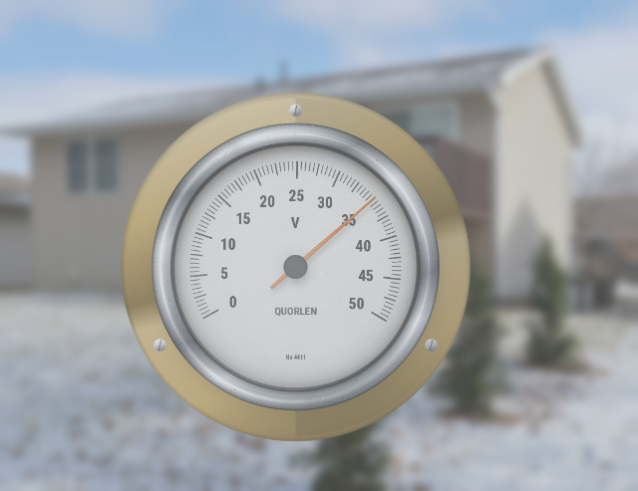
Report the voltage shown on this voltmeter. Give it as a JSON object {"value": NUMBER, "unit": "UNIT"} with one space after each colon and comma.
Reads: {"value": 35, "unit": "V"}
